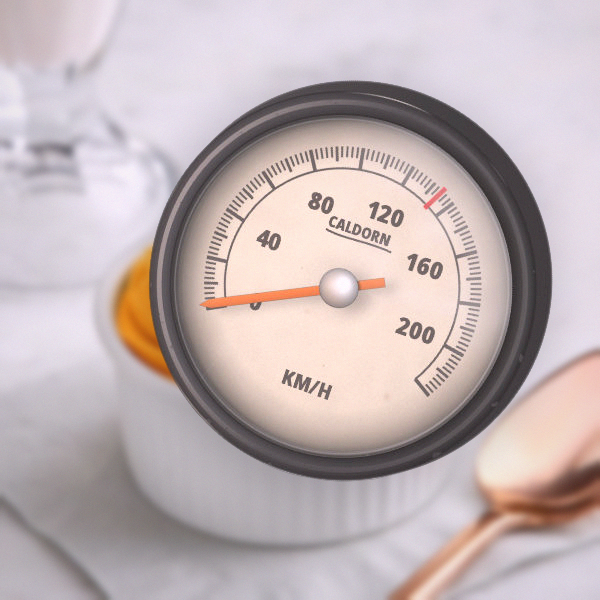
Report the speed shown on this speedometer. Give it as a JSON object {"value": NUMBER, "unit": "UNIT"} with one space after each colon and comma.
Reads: {"value": 2, "unit": "km/h"}
